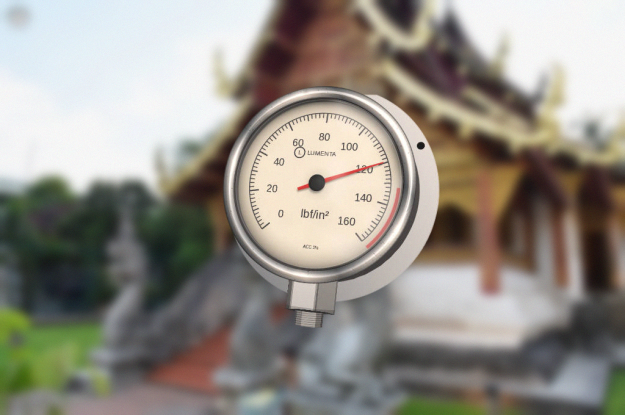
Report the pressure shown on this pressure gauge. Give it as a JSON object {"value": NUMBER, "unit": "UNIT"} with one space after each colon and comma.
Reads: {"value": 120, "unit": "psi"}
